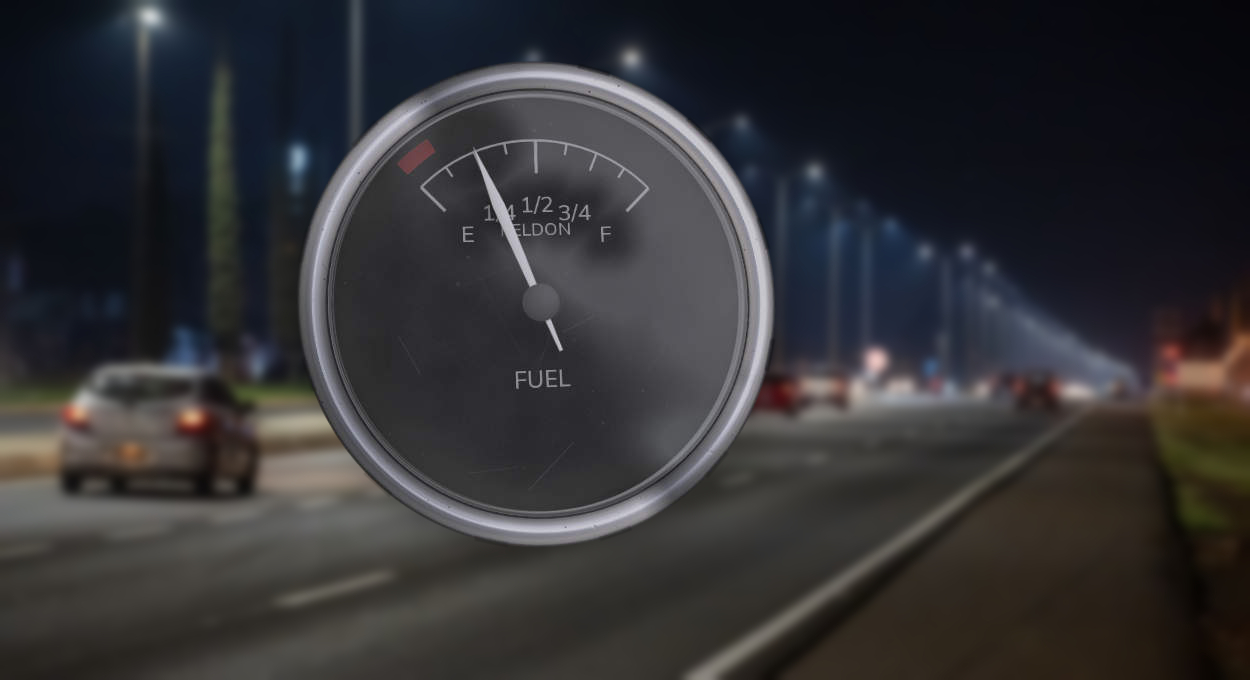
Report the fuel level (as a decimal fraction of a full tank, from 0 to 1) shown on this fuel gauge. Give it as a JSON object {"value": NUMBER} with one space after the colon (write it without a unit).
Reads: {"value": 0.25}
